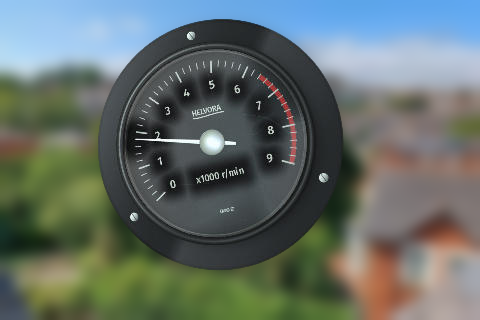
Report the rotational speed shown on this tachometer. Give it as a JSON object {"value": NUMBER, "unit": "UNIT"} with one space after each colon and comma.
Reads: {"value": 1800, "unit": "rpm"}
